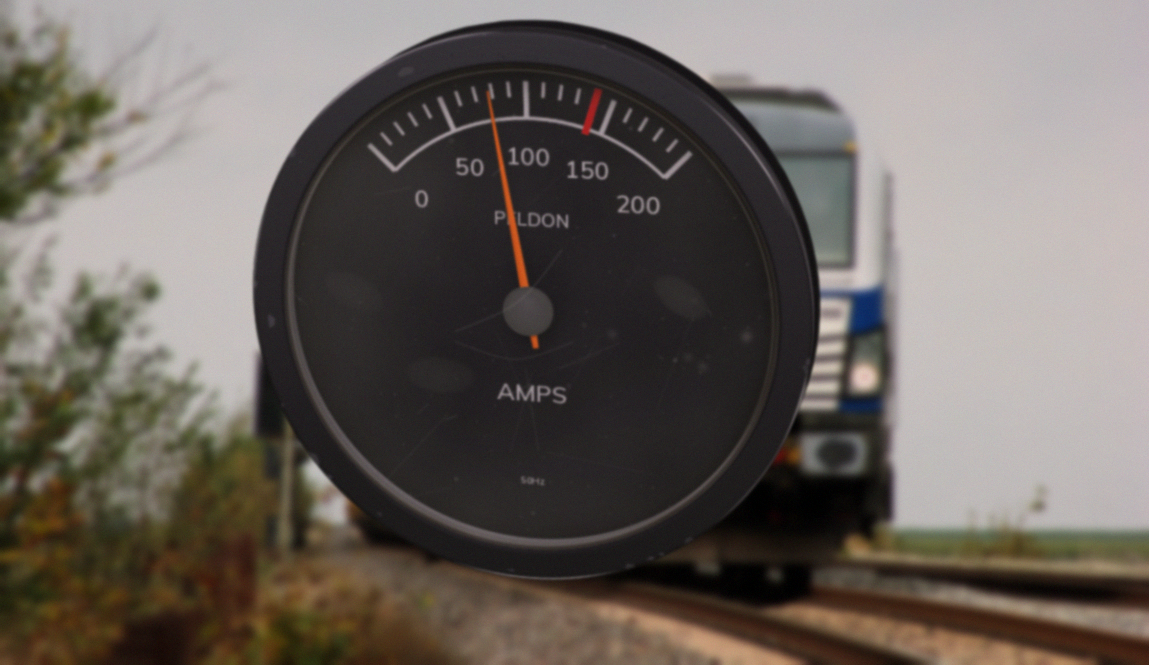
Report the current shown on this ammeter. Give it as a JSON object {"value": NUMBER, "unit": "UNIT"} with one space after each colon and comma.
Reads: {"value": 80, "unit": "A"}
